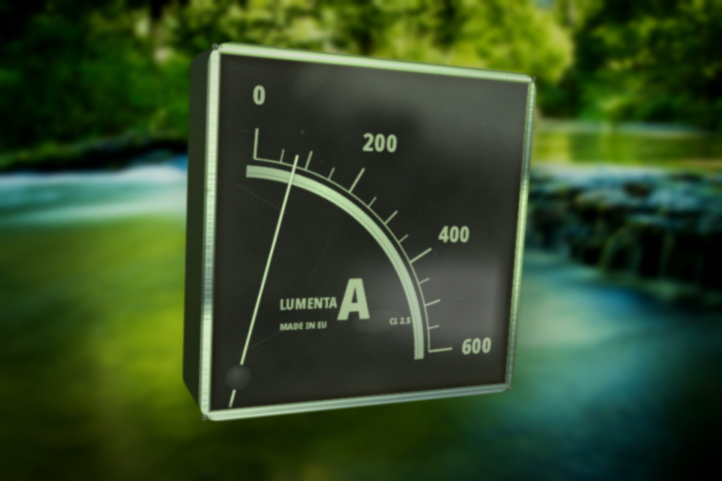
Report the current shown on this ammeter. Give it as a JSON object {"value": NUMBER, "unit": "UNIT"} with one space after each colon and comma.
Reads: {"value": 75, "unit": "A"}
